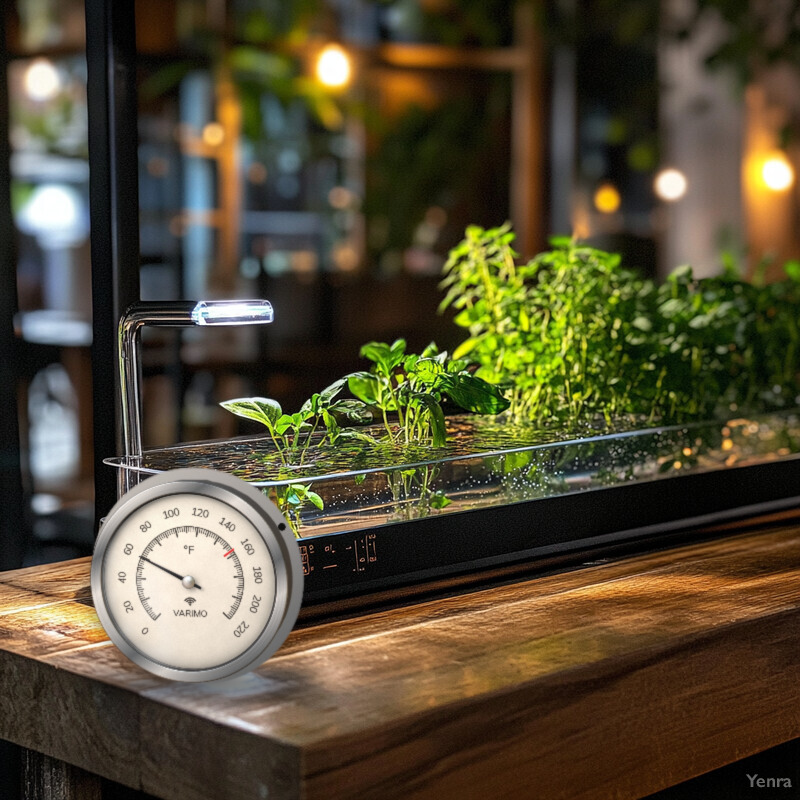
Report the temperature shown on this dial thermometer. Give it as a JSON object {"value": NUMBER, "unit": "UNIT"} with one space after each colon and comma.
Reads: {"value": 60, "unit": "°F"}
